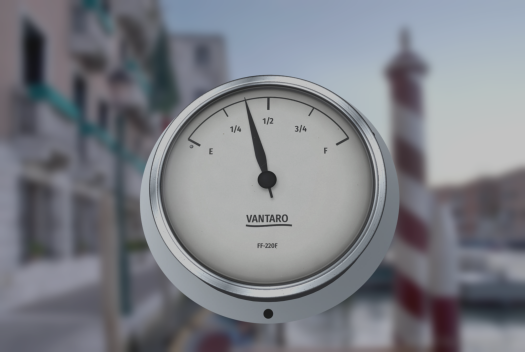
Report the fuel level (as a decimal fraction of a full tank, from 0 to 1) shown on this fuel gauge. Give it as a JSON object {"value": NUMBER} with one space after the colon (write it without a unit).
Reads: {"value": 0.375}
